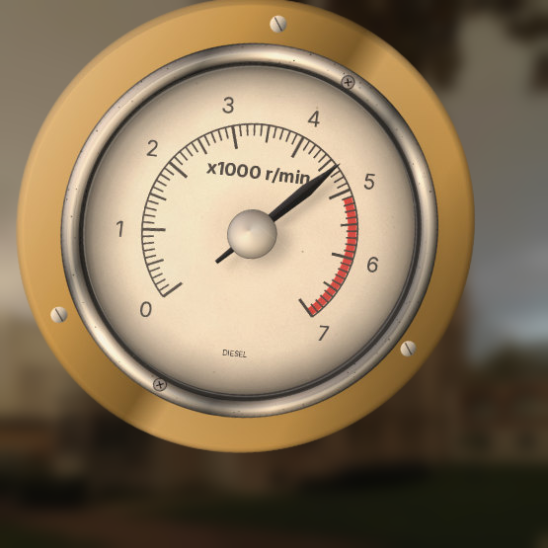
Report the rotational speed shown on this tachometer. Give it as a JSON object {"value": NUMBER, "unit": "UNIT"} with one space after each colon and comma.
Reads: {"value": 4600, "unit": "rpm"}
